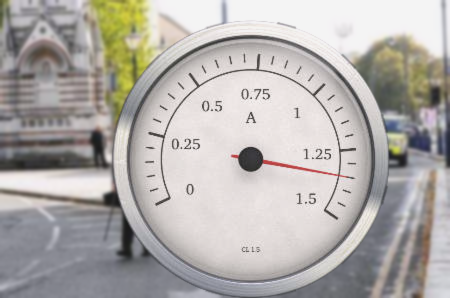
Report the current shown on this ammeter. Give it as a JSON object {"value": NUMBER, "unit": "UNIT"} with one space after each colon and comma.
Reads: {"value": 1.35, "unit": "A"}
